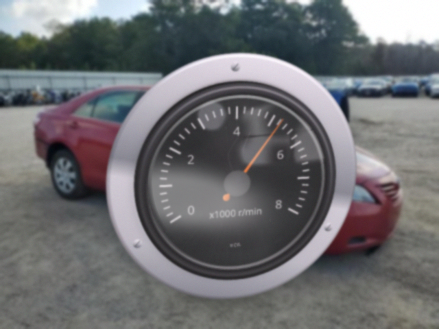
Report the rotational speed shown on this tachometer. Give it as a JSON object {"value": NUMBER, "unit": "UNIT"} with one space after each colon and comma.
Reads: {"value": 5200, "unit": "rpm"}
